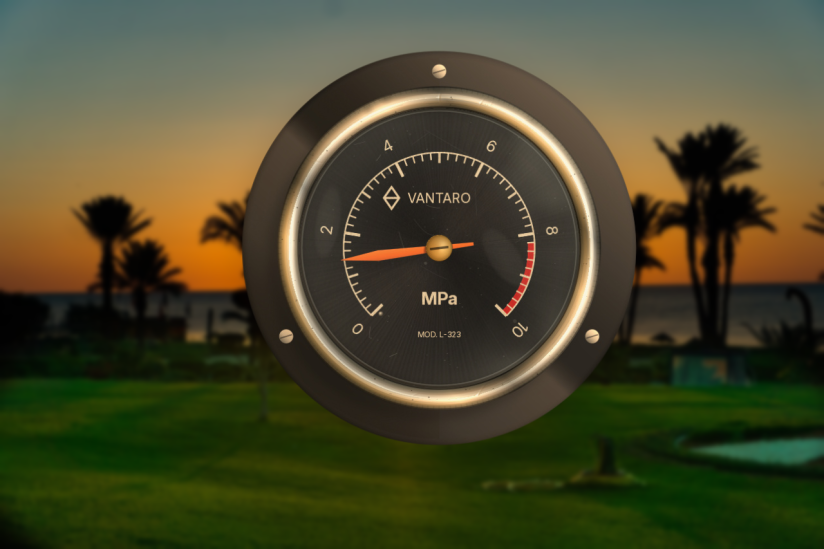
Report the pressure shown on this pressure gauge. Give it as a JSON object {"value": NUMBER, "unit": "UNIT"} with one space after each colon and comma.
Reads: {"value": 1.4, "unit": "MPa"}
